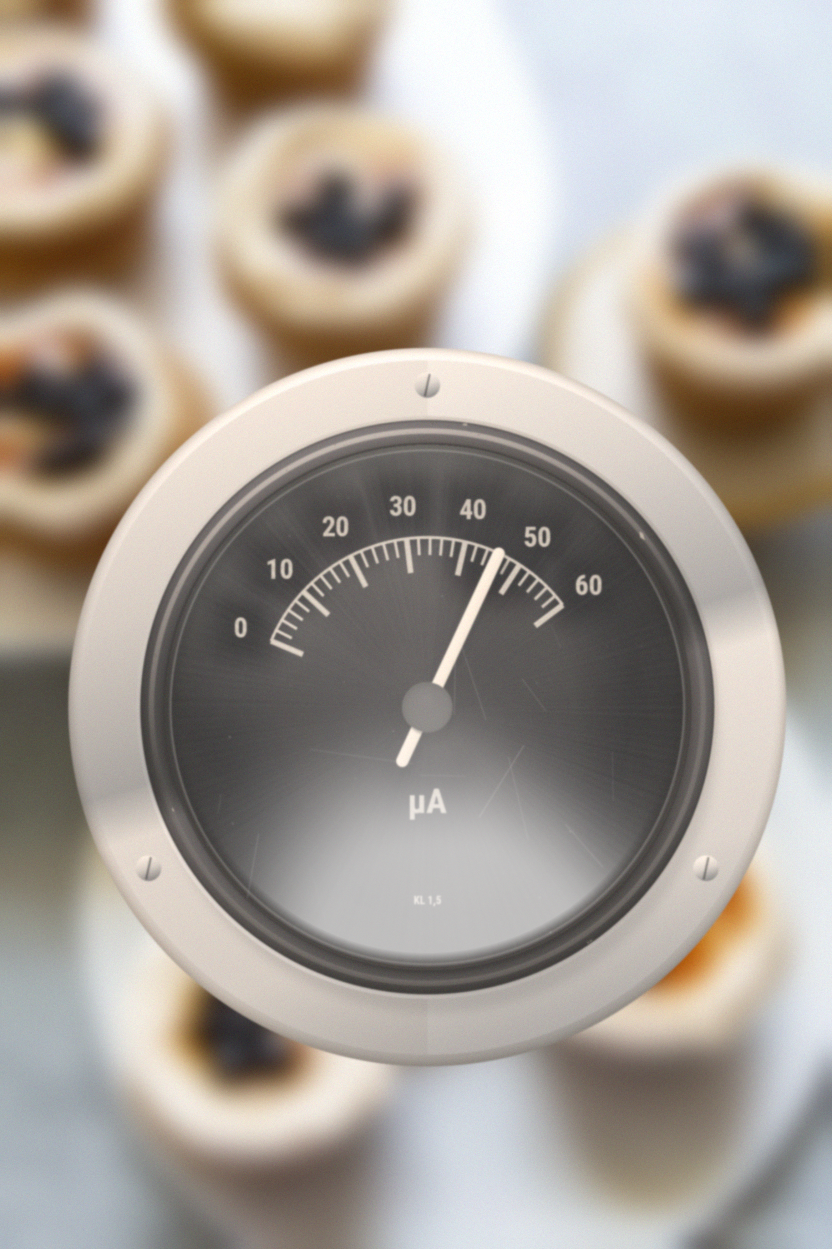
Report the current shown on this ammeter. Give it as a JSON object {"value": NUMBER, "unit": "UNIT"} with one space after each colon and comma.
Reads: {"value": 46, "unit": "µA"}
